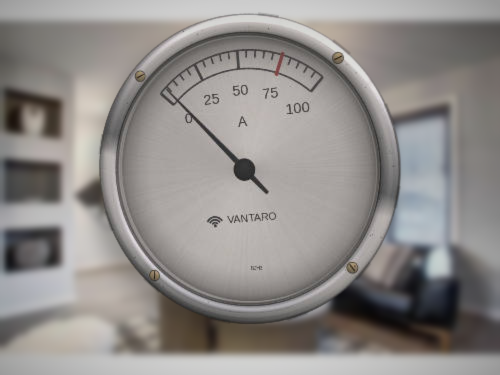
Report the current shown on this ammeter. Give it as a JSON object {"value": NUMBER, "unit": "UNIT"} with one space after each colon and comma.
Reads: {"value": 5, "unit": "A"}
